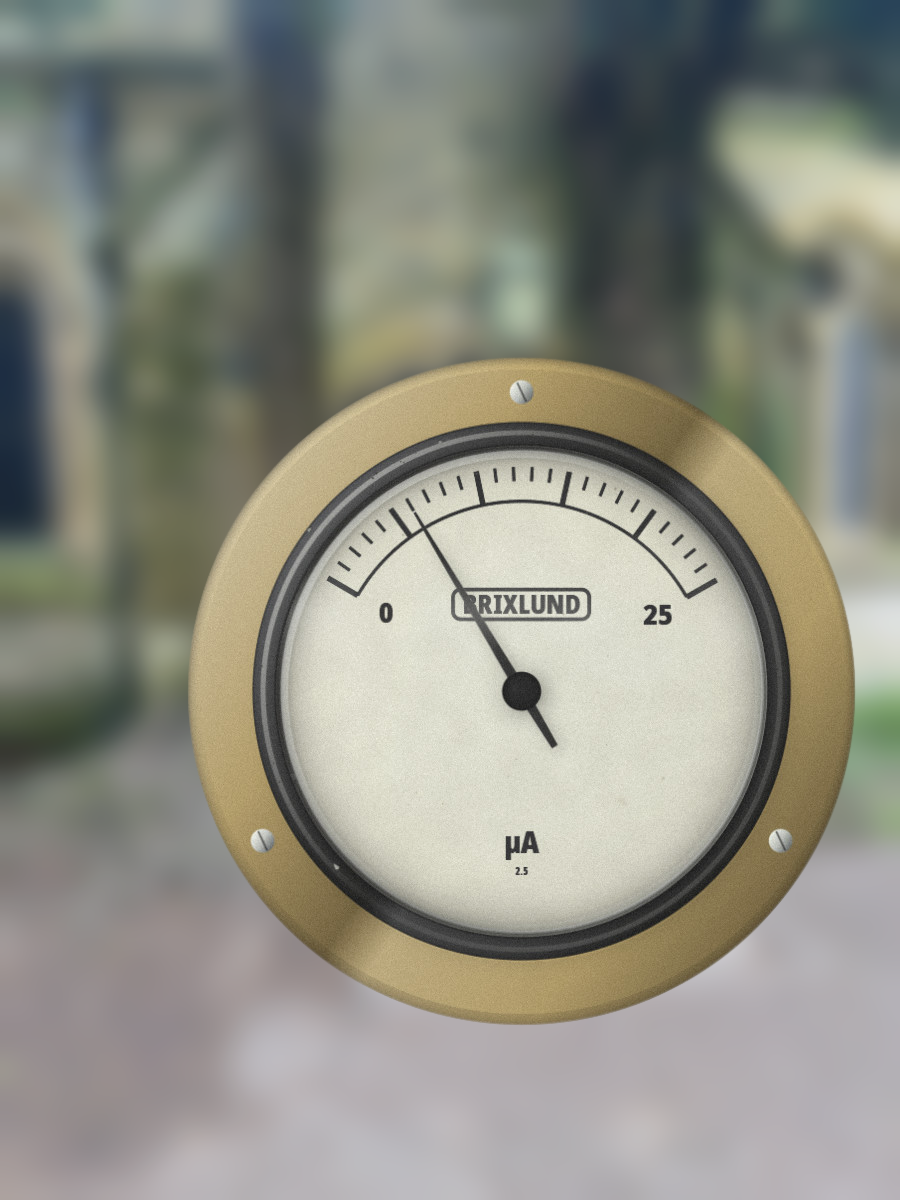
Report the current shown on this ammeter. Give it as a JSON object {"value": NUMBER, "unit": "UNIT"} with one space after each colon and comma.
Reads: {"value": 6, "unit": "µA"}
